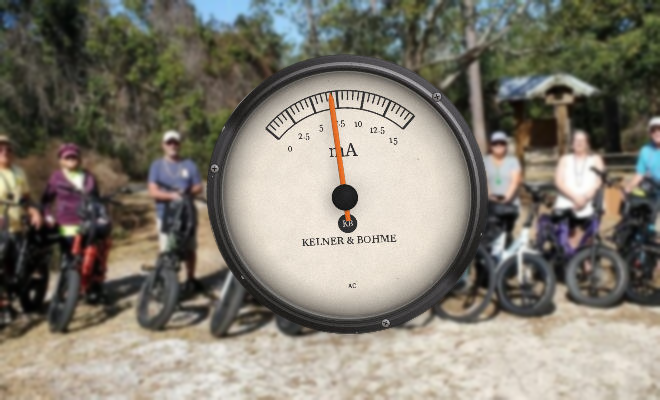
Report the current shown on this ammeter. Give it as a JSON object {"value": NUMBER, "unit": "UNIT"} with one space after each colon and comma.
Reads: {"value": 7, "unit": "mA"}
